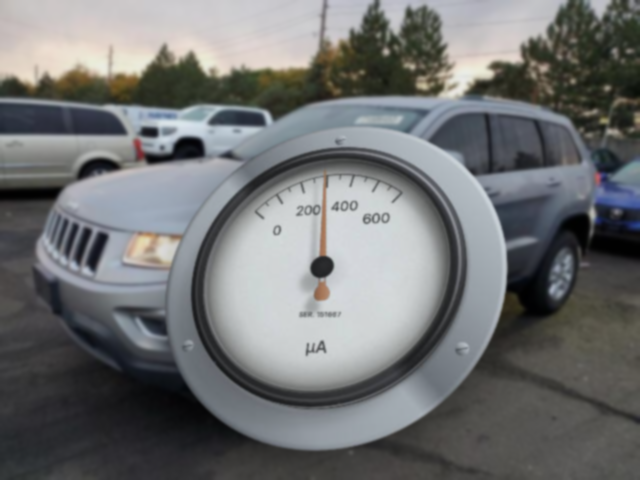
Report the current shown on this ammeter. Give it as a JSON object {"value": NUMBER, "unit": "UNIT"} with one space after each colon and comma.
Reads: {"value": 300, "unit": "µA"}
